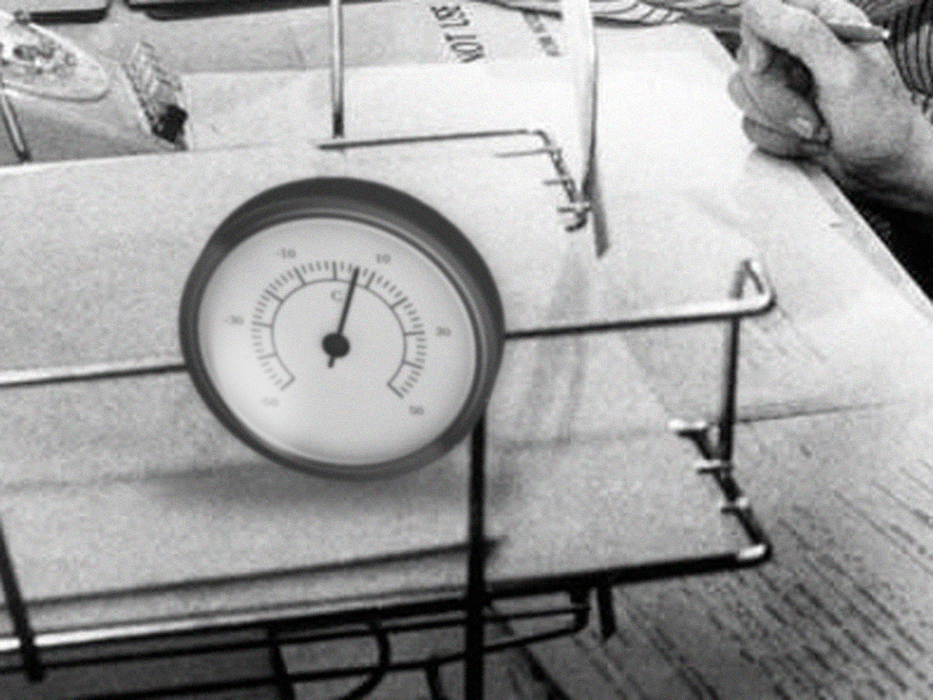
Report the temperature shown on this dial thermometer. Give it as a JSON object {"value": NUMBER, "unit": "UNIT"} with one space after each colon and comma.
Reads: {"value": 6, "unit": "°C"}
